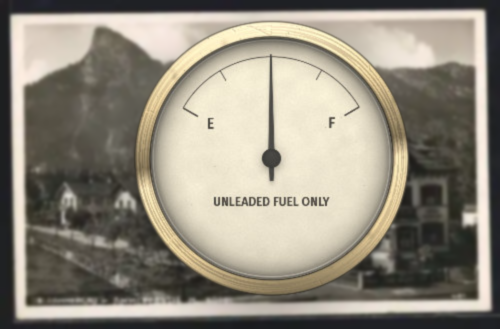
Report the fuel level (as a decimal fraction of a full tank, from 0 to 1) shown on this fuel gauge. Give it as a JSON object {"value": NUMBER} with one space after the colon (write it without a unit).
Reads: {"value": 0.5}
